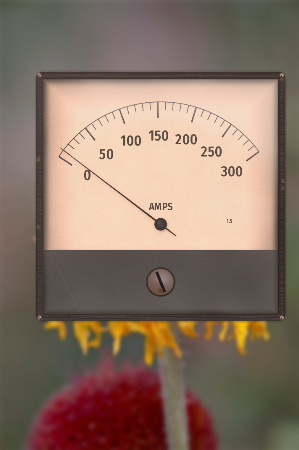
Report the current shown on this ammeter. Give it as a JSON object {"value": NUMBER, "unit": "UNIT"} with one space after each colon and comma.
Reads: {"value": 10, "unit": "A"}
